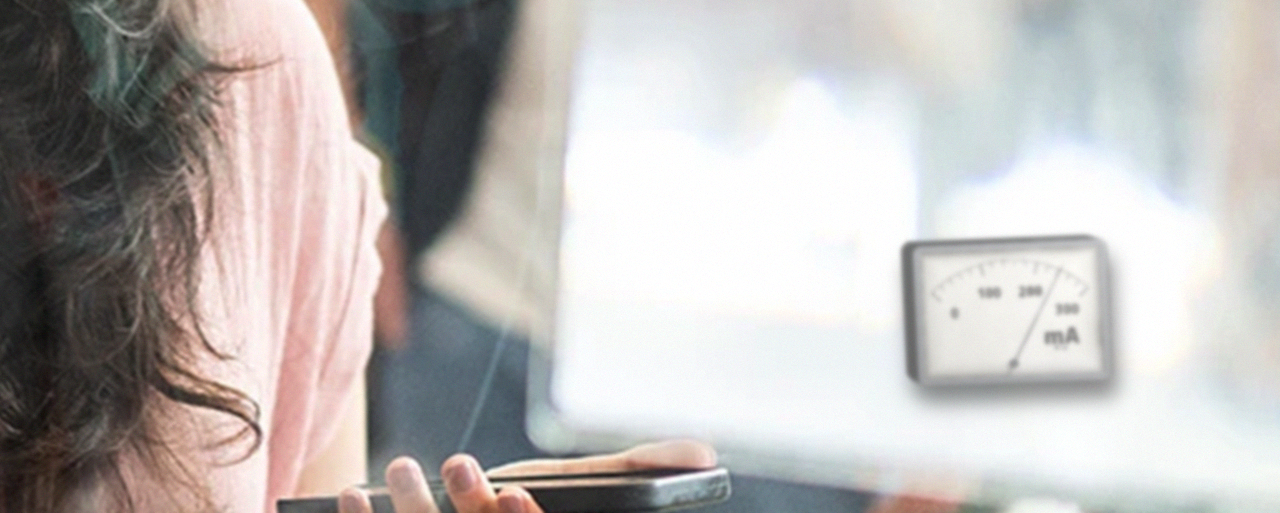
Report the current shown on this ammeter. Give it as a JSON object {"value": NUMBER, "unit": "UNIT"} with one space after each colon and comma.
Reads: {"value": 240, "unit": "mA"}
